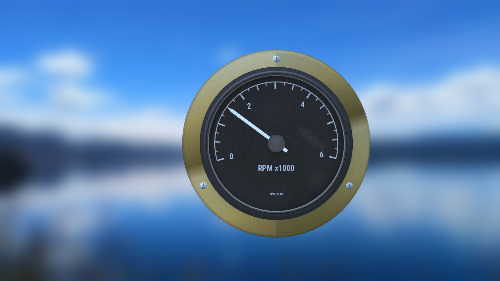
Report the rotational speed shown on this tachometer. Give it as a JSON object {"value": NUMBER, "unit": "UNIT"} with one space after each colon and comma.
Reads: {"value": 1500, "unit": "rpm"}
